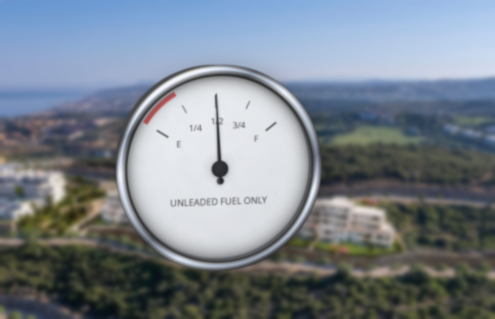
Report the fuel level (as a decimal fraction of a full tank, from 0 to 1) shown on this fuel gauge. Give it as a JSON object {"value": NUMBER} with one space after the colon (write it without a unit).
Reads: {"value": 0.5}
